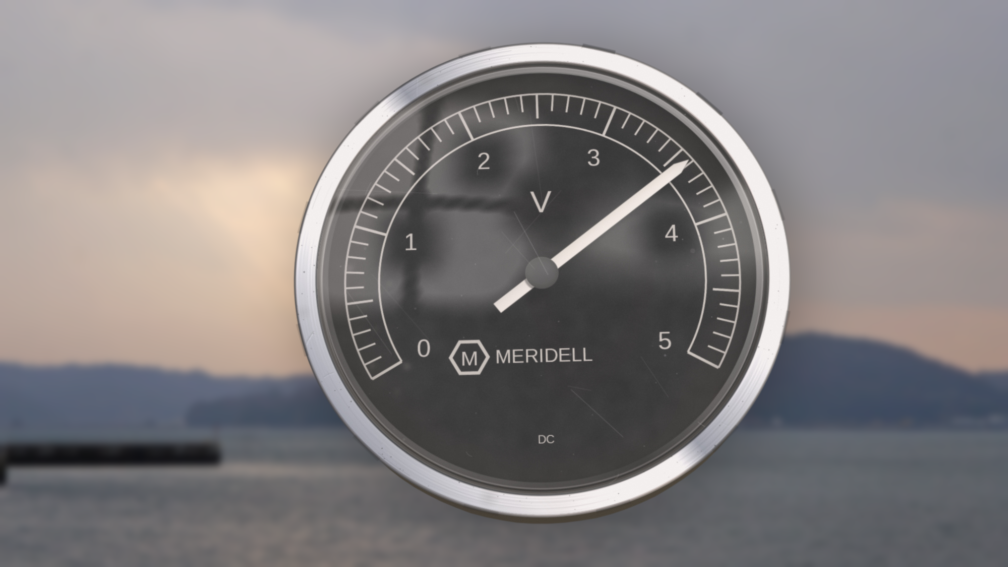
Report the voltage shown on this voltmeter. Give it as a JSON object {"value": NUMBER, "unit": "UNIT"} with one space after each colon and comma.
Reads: {"value": 3.6, "unit": "V"}
